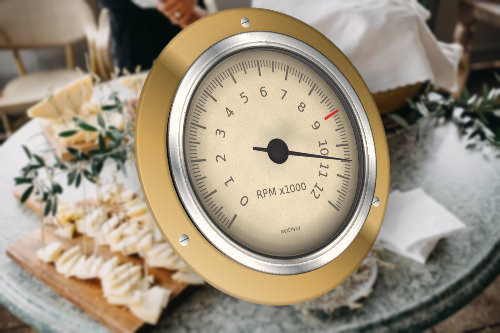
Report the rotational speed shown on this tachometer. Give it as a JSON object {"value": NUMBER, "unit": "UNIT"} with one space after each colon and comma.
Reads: {"value": 10500, "unit": "rpm"}
